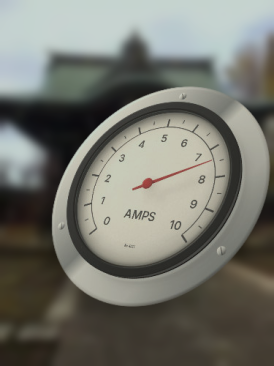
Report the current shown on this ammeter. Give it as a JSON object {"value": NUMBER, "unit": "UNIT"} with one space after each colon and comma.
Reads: {"value": 7.5, "unit": "A"}
